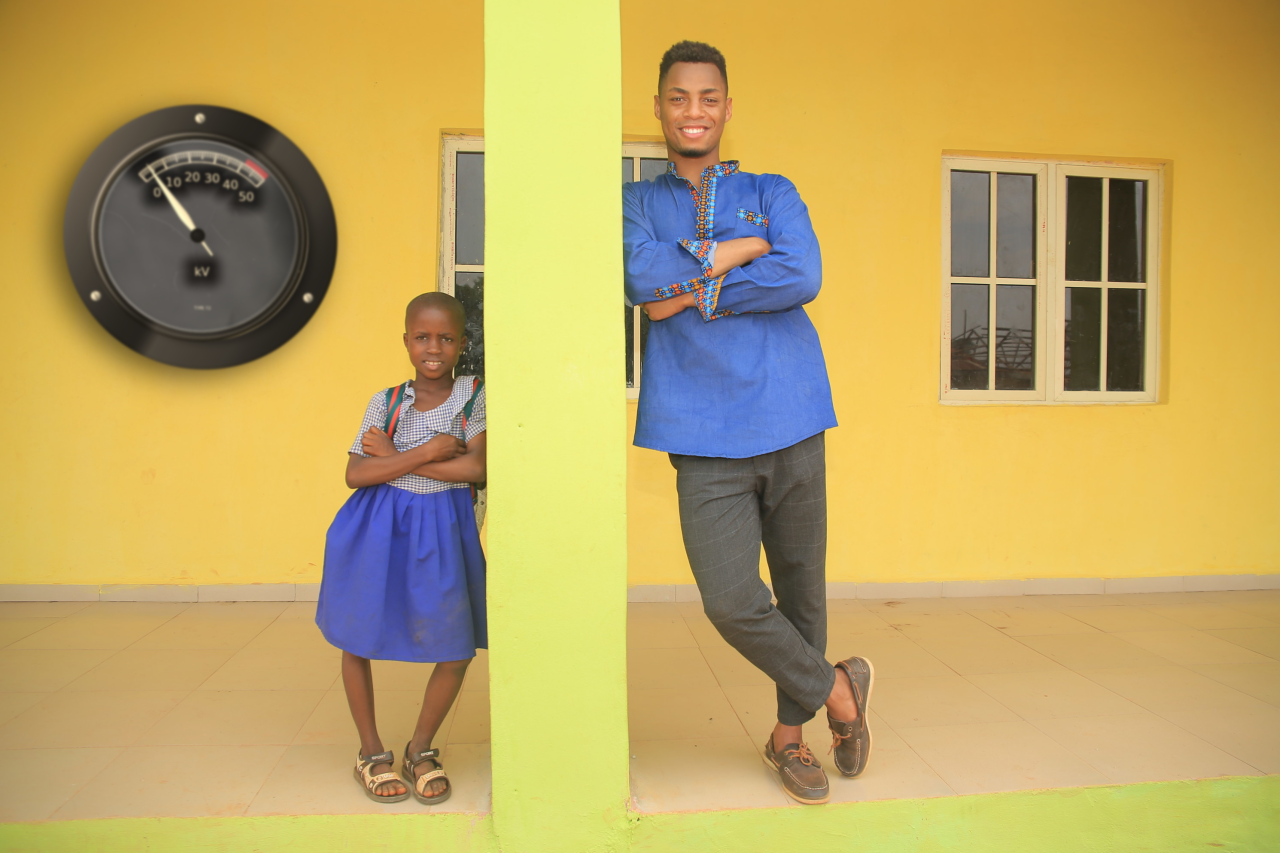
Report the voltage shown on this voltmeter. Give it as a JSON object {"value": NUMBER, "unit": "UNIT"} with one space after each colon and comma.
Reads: {"value": 5, "unit": "kV"}
